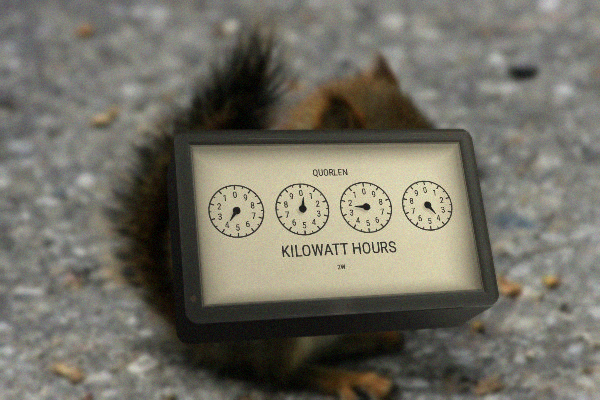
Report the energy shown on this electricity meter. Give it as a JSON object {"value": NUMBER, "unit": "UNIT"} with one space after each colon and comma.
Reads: {"value": 4024, "unit": "kWh"}
